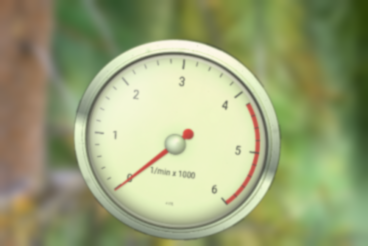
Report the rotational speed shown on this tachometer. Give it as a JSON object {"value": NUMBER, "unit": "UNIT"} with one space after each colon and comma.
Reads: {"value": 0, "unit": "rpm"}
